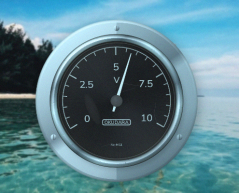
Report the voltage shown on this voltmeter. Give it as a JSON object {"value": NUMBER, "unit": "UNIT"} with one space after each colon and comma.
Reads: {"value": 5.75, "unit": "V"}
